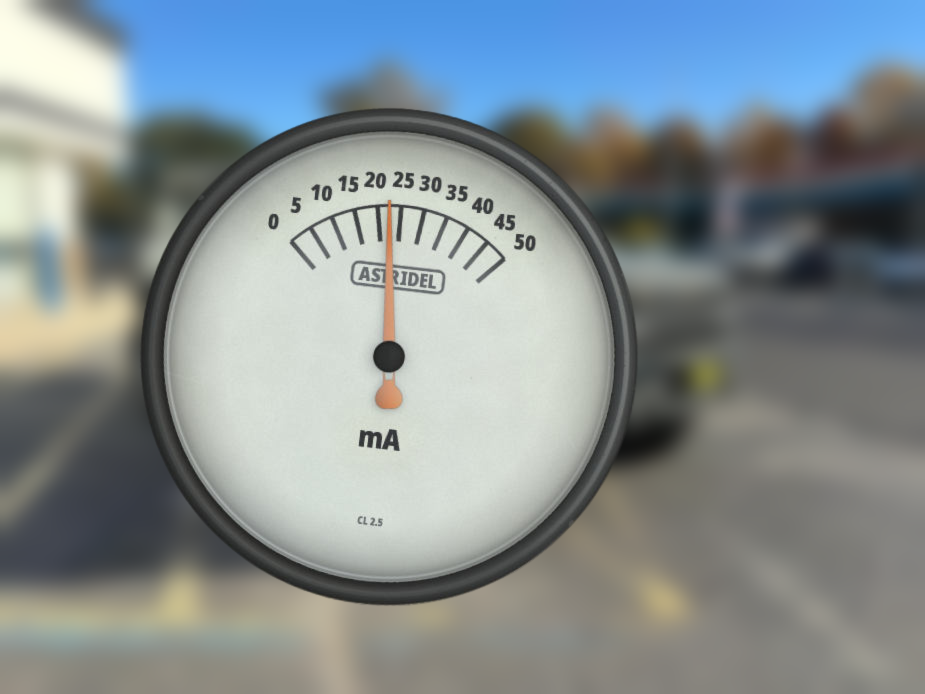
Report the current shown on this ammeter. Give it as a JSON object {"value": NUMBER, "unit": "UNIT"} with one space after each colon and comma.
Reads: {"value": 22.5, "unit": "mA"}
